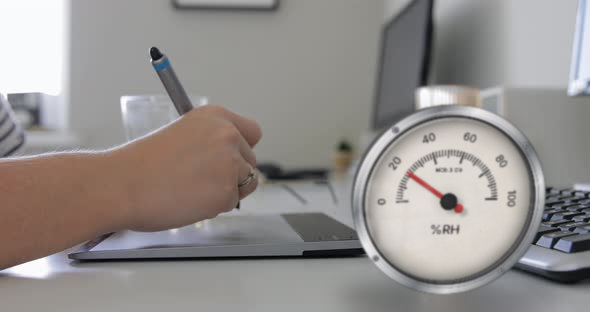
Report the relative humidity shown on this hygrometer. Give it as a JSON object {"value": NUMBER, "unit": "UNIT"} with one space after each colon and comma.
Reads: {"value": 20, "unit": "%"}
